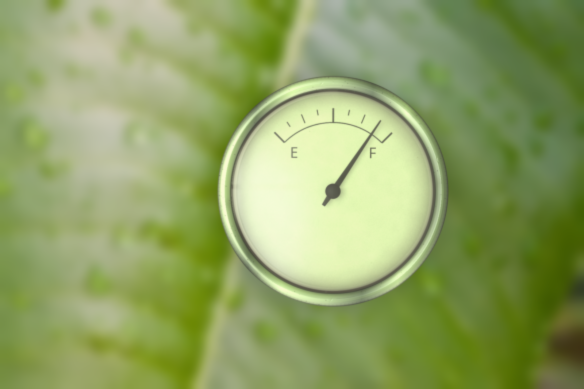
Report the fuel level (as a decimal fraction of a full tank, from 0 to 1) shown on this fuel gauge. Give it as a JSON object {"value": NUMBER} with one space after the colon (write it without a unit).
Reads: {"value": 0.875}
